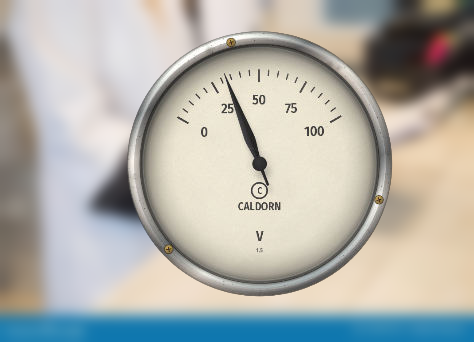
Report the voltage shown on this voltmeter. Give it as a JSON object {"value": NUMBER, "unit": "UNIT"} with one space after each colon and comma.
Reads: {"value": 32.5, "unit": "V"}
